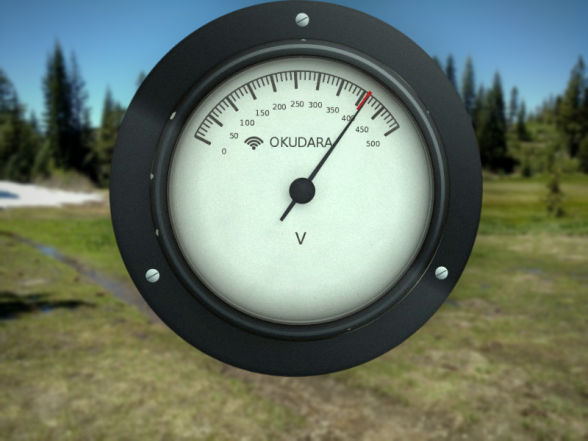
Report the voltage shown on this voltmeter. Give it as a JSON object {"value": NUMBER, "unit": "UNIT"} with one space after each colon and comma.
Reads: {"value": 410, "unit": "V"}
